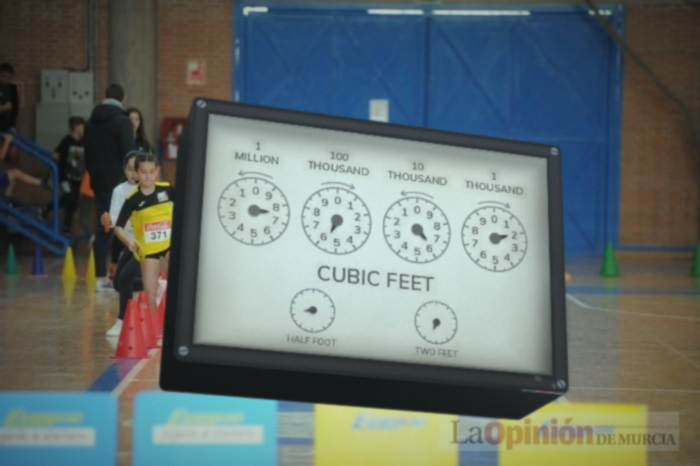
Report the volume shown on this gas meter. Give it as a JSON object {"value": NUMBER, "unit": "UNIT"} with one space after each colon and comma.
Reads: {"value": 756200, "unit": "ft³"}
